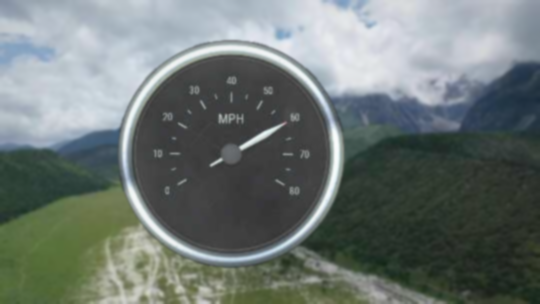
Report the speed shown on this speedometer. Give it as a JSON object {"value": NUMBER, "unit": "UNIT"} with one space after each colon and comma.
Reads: {"value": 60, "unit": "mph"}
